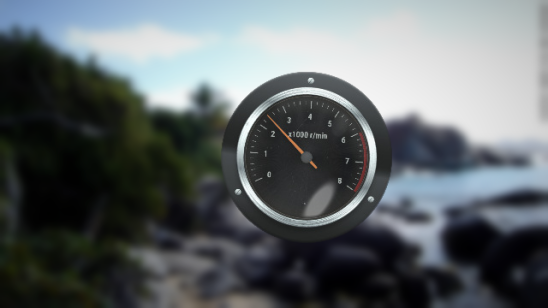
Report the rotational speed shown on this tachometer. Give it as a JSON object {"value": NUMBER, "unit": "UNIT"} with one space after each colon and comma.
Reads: {"value": 2400, "unit": "rpm"}
